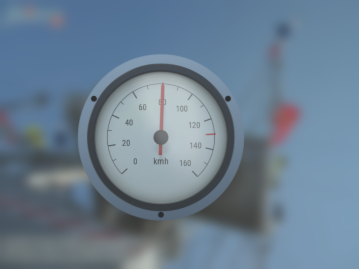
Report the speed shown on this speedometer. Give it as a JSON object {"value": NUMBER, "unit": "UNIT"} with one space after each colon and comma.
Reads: {"value": 80, "unit": "km/h"}
